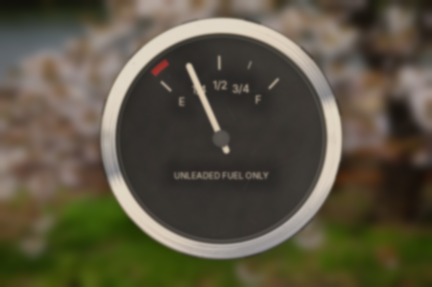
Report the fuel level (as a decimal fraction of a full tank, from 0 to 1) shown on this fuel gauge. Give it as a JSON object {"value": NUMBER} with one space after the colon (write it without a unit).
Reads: {"value": 0.25}
